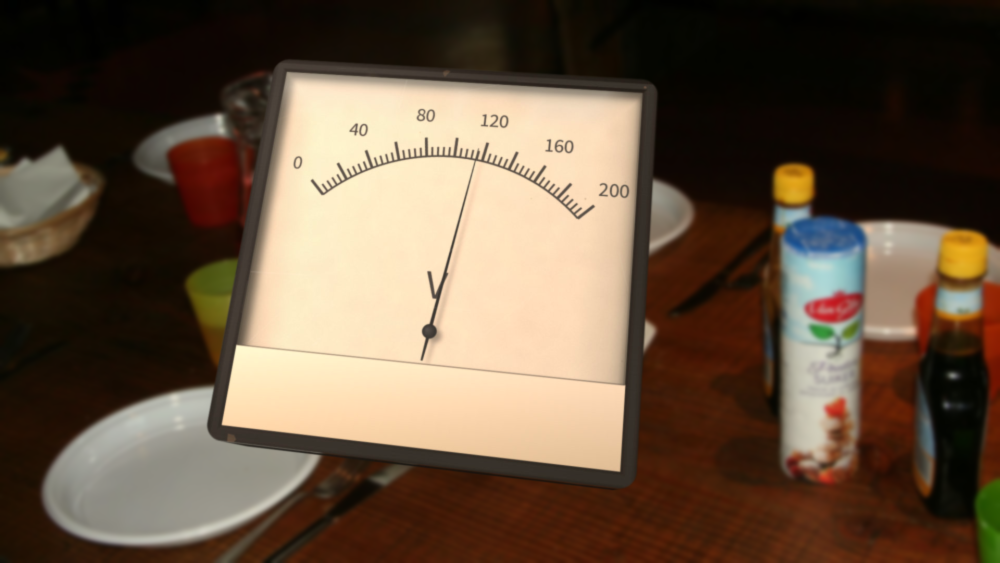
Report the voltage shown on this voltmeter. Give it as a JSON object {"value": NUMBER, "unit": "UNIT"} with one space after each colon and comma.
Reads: {"value": 116, "unit": "V"}
